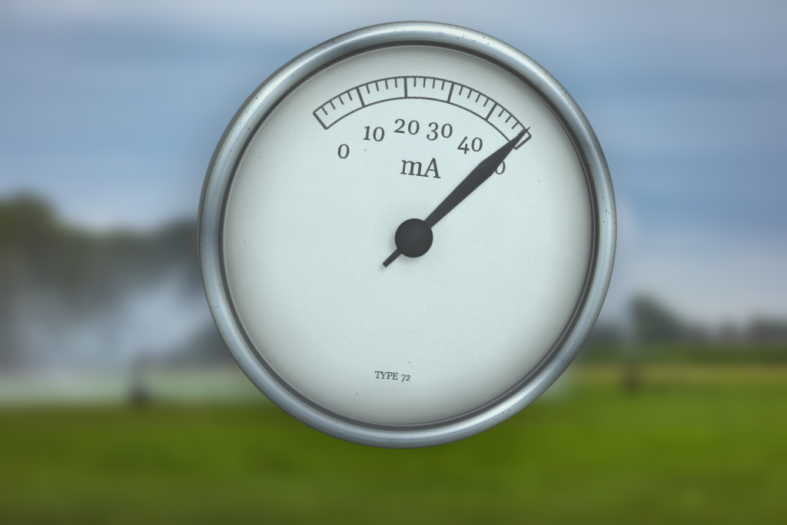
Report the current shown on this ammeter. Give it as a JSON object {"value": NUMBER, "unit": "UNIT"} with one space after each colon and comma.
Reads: {"value": 48, "unit": "mA"}
